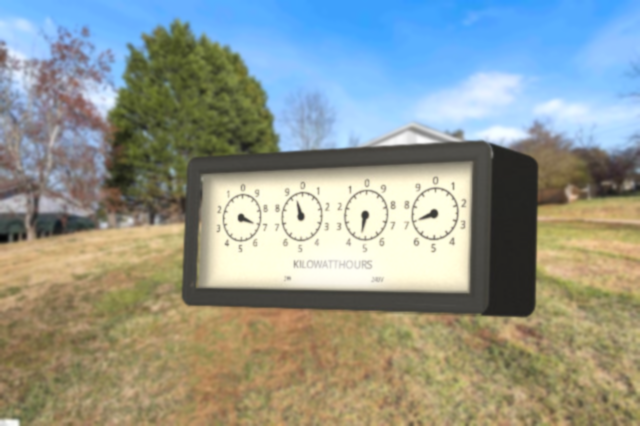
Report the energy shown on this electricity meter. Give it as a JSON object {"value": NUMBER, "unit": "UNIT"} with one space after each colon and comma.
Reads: {"value": 6947, "unit": "kWh"}
